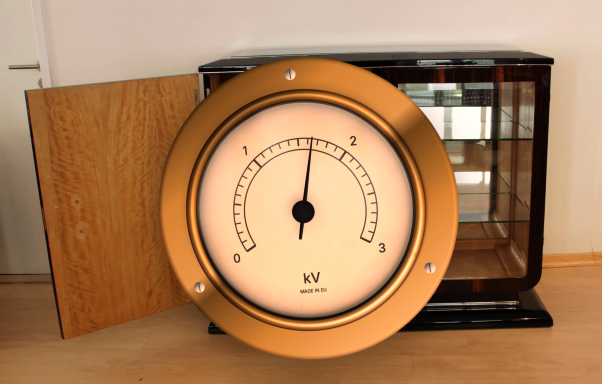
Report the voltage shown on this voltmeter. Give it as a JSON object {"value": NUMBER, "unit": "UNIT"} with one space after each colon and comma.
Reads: {"value": 1.65, "unit": "kV"}
